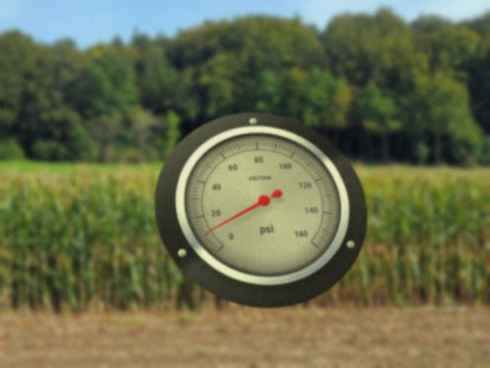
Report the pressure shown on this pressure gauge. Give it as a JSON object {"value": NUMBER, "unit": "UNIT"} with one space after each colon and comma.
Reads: {"value": 10, "unit": "psi"}
